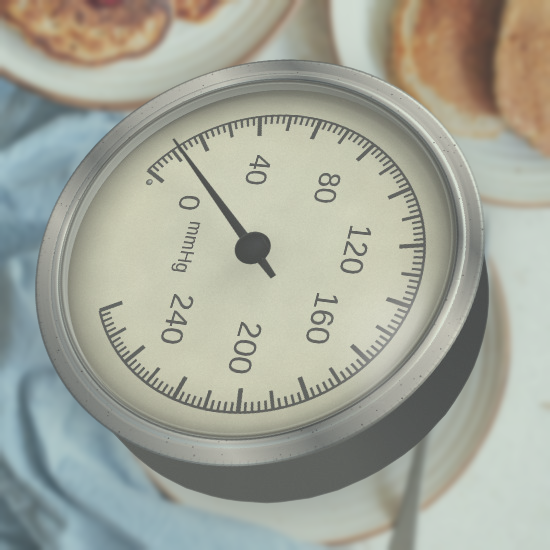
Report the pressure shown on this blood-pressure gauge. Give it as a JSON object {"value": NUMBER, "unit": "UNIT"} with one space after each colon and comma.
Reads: {"value": 12, "unit": "mmHg"}
